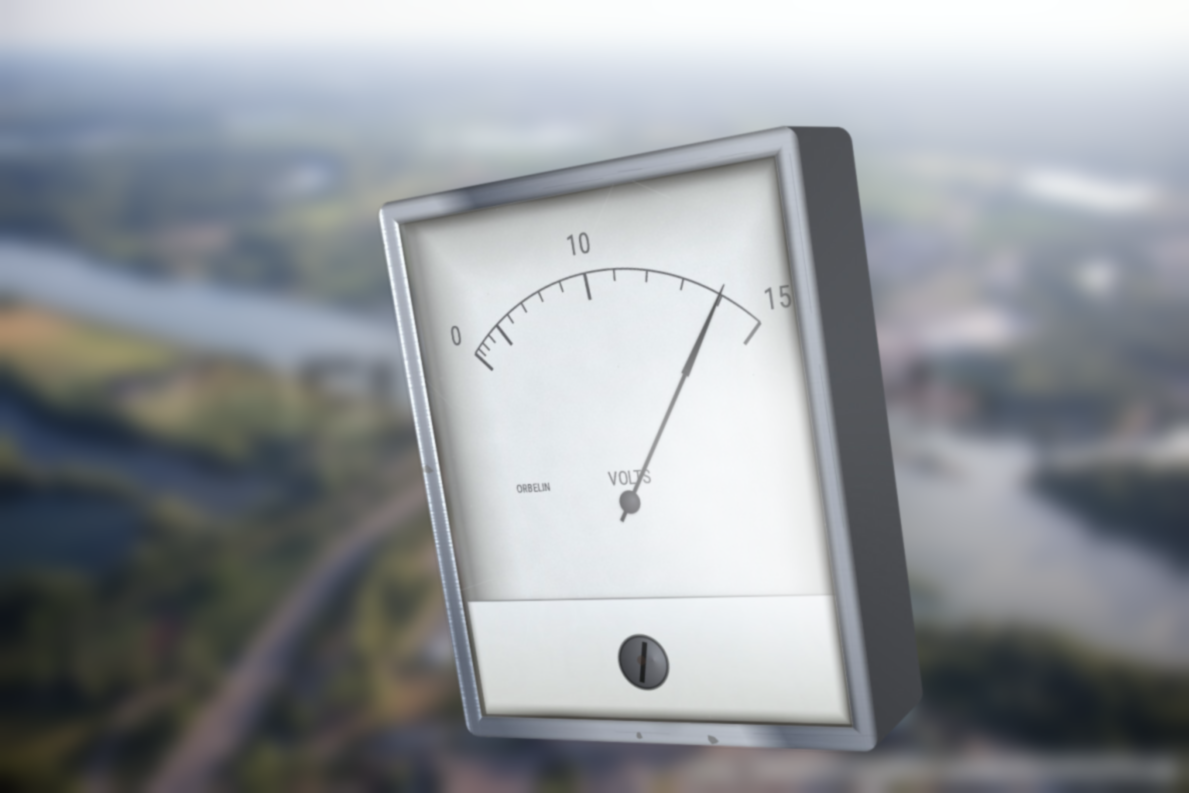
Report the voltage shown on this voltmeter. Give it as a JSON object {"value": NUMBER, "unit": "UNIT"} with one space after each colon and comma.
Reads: {"value": 14, "unit": "V"}
